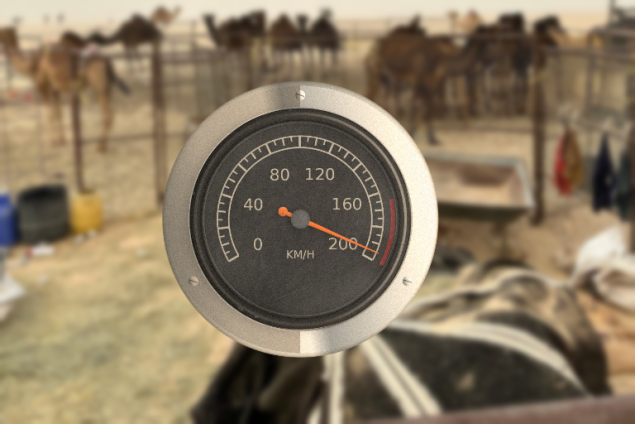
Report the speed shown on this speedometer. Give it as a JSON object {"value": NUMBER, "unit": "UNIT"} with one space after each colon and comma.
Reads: {"value": 195, "unit": "km/h"}
